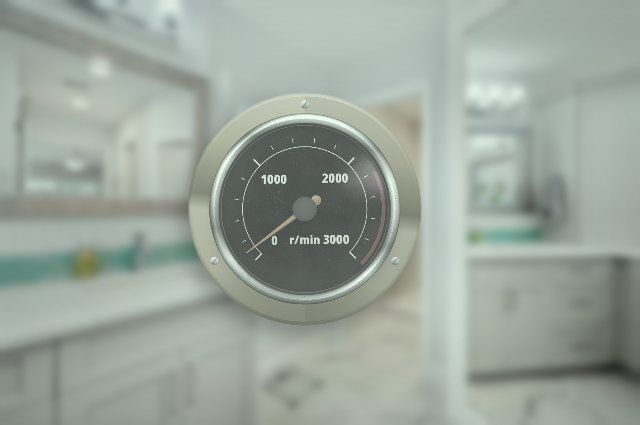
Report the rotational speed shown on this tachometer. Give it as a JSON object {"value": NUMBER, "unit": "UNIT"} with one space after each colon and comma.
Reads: {"value": 100, "unit": "rpm"}
